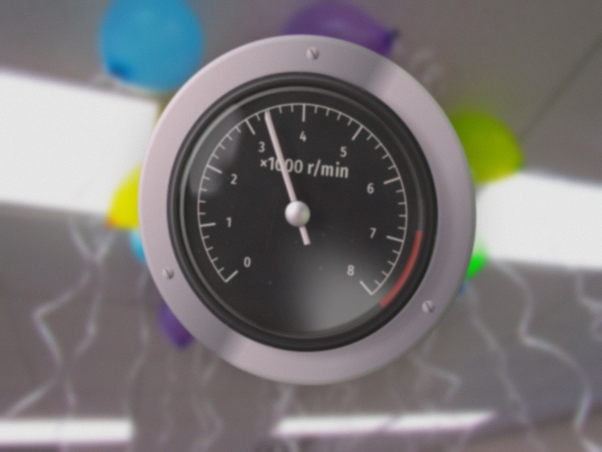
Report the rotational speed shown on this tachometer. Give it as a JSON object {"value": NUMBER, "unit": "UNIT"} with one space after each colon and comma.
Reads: {"value": 3400, "unit": "rpm"}
